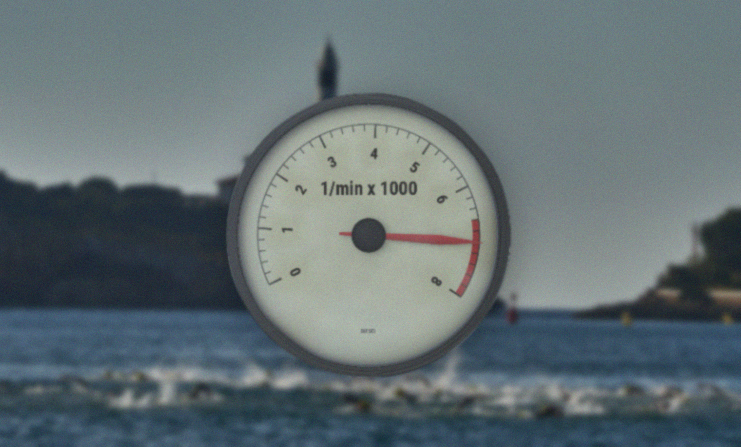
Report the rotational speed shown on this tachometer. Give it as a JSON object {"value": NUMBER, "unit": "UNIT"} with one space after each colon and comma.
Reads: {"value": 7000, "unit": "rpm"}
